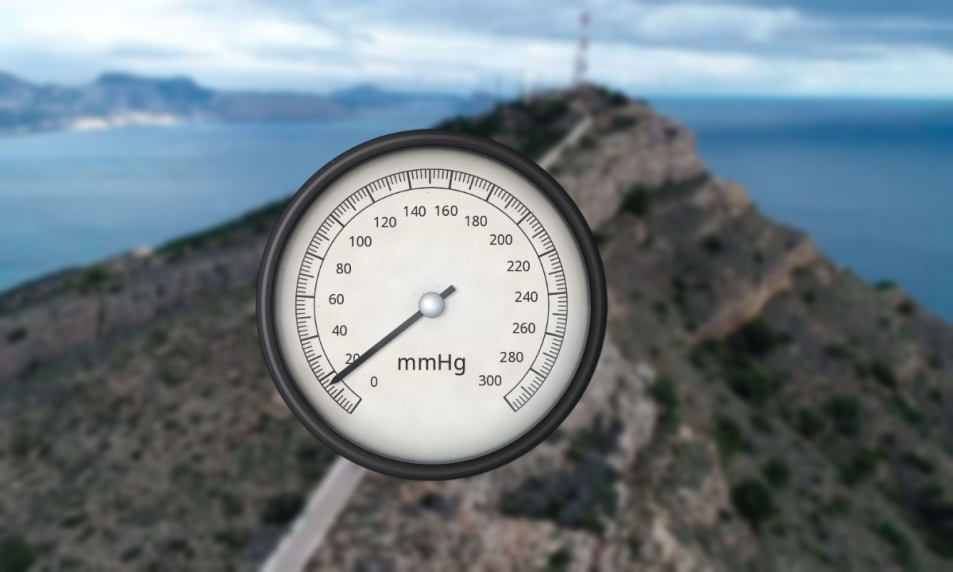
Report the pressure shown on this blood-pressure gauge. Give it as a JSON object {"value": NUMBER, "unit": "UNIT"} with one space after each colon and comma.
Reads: {"value": 16, "unit": "mmHg"}
